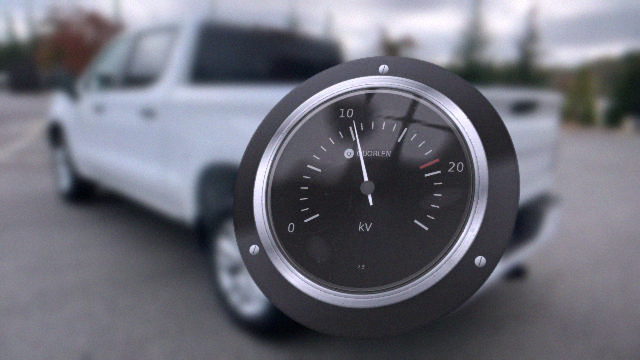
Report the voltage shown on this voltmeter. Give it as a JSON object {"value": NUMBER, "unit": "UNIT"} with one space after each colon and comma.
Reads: {"value": 10.5, "unit": "kV"}
